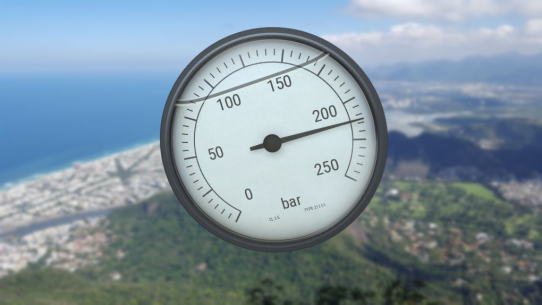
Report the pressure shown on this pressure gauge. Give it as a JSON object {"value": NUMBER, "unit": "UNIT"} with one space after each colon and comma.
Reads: {"value": 212.5, "unit": "bar"}
